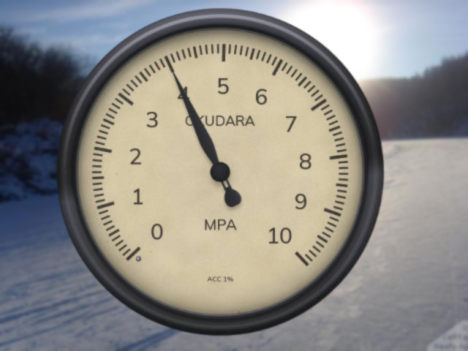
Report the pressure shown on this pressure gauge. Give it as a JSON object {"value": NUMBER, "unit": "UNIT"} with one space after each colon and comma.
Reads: {"value": 4, "unit": "MPa"}
